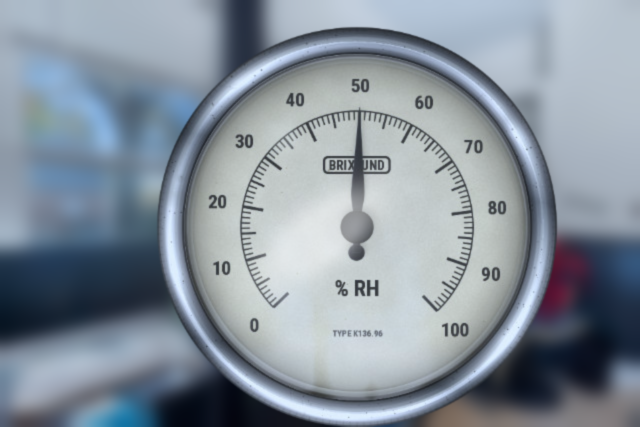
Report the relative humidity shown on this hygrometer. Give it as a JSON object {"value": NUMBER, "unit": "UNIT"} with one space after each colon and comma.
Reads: {"value": 50, "unit": "%"}
